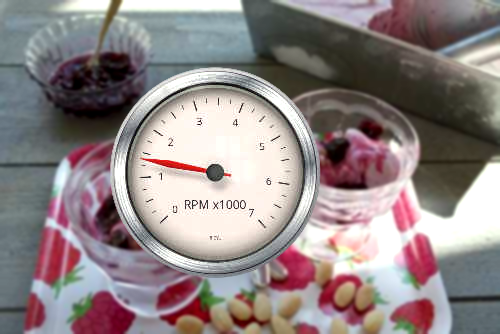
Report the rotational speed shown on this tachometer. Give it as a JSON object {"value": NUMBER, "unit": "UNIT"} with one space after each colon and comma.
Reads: {"value": 1375, "unit": "rpm"}
